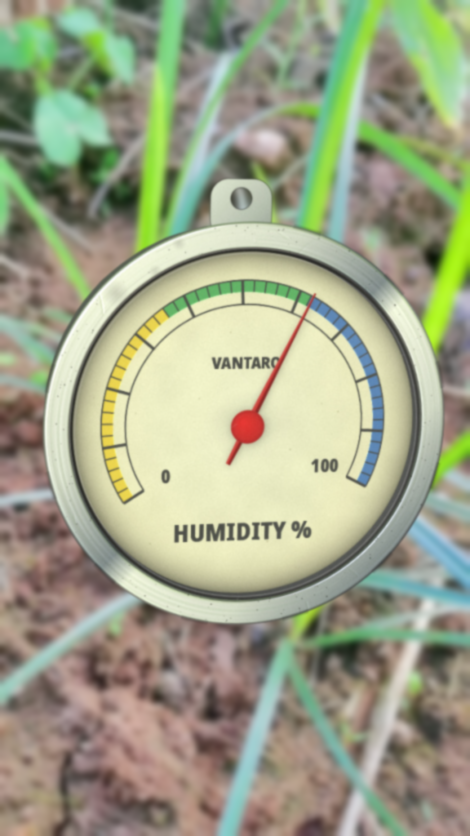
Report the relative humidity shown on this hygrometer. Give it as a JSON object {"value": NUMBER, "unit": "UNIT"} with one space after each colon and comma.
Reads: {"value": 62, "unit": "%"}
